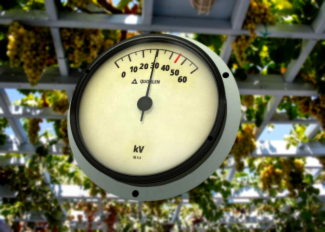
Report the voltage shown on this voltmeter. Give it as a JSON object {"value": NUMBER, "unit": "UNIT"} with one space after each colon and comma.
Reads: {"value": 30, "unit": "kV"}
